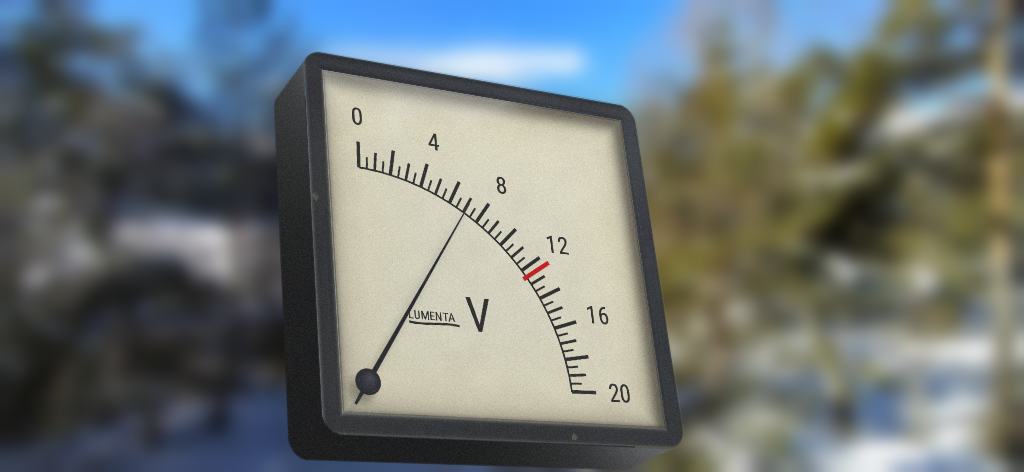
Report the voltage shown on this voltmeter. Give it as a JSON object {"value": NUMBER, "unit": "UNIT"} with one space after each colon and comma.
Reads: {"value": 7, "unit": "V"}
